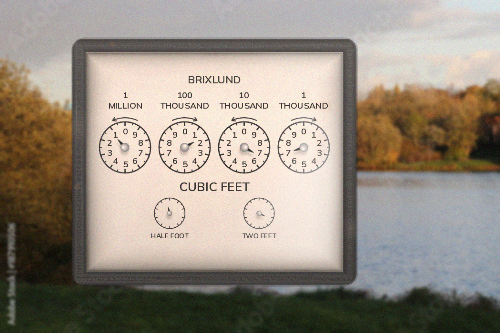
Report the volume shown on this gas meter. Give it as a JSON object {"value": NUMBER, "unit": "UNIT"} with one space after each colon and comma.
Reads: {"value": 116700, "unit": "ft³"}
